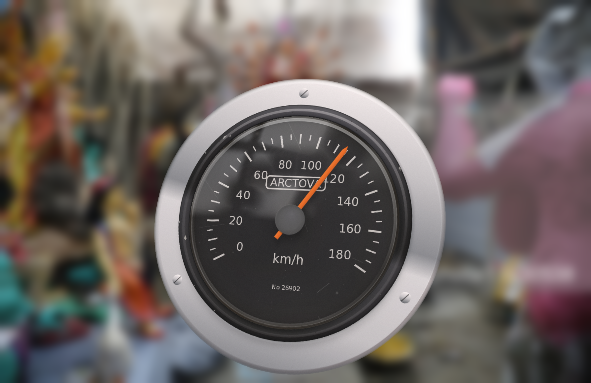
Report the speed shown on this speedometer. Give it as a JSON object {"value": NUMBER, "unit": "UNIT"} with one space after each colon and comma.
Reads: {"value": 115, "unit": "km/h"}
